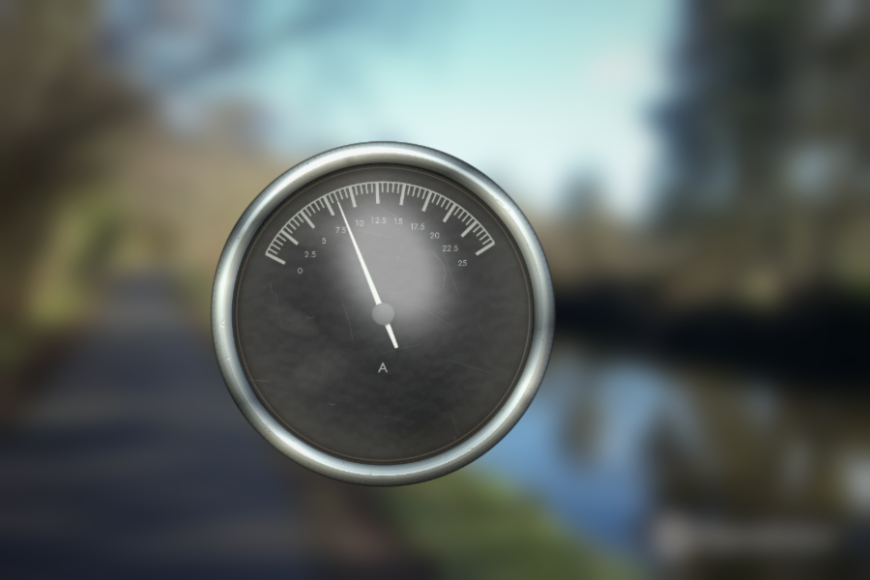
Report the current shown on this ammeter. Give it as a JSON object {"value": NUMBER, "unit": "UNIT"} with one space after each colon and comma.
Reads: {"value": 8.5, "unit": "A"}
